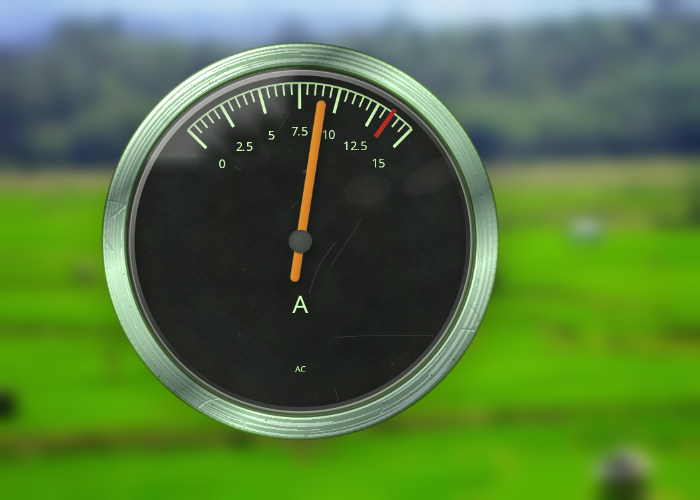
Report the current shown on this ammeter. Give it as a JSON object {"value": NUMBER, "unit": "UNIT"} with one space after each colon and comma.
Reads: {"value": 9, "unit": "A"}
